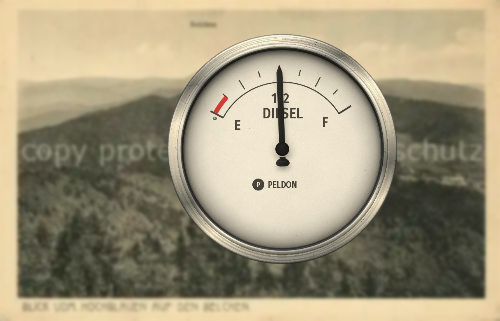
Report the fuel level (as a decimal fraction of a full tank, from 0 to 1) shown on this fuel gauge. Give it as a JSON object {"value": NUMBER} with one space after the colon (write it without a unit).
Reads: {"value": 0.5}
